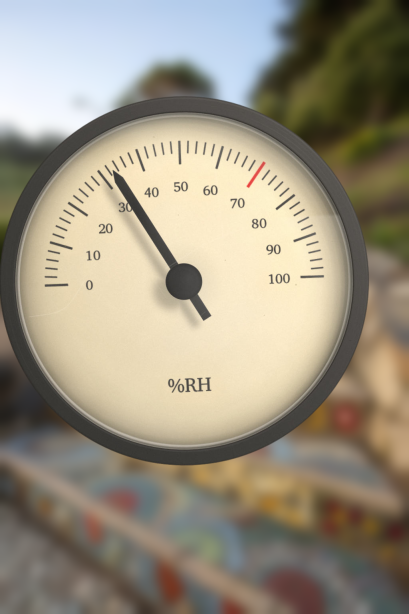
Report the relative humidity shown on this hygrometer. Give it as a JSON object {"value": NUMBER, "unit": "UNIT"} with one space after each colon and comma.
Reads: {"value": 33, "unit": "%"}
